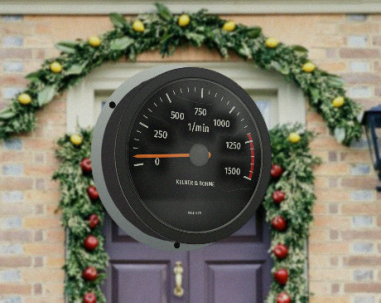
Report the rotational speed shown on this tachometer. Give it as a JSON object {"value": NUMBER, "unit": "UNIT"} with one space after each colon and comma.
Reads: {"value": 50, "unit": "rpm"}
